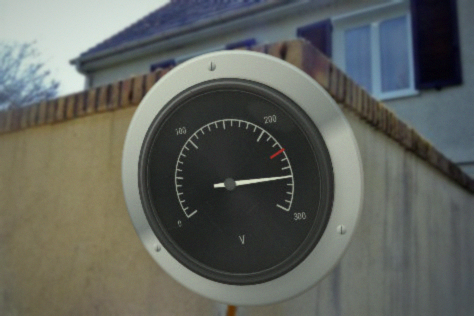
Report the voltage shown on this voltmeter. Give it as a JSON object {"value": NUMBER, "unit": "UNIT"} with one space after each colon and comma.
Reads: {"value": 260, "unit": "V"}
